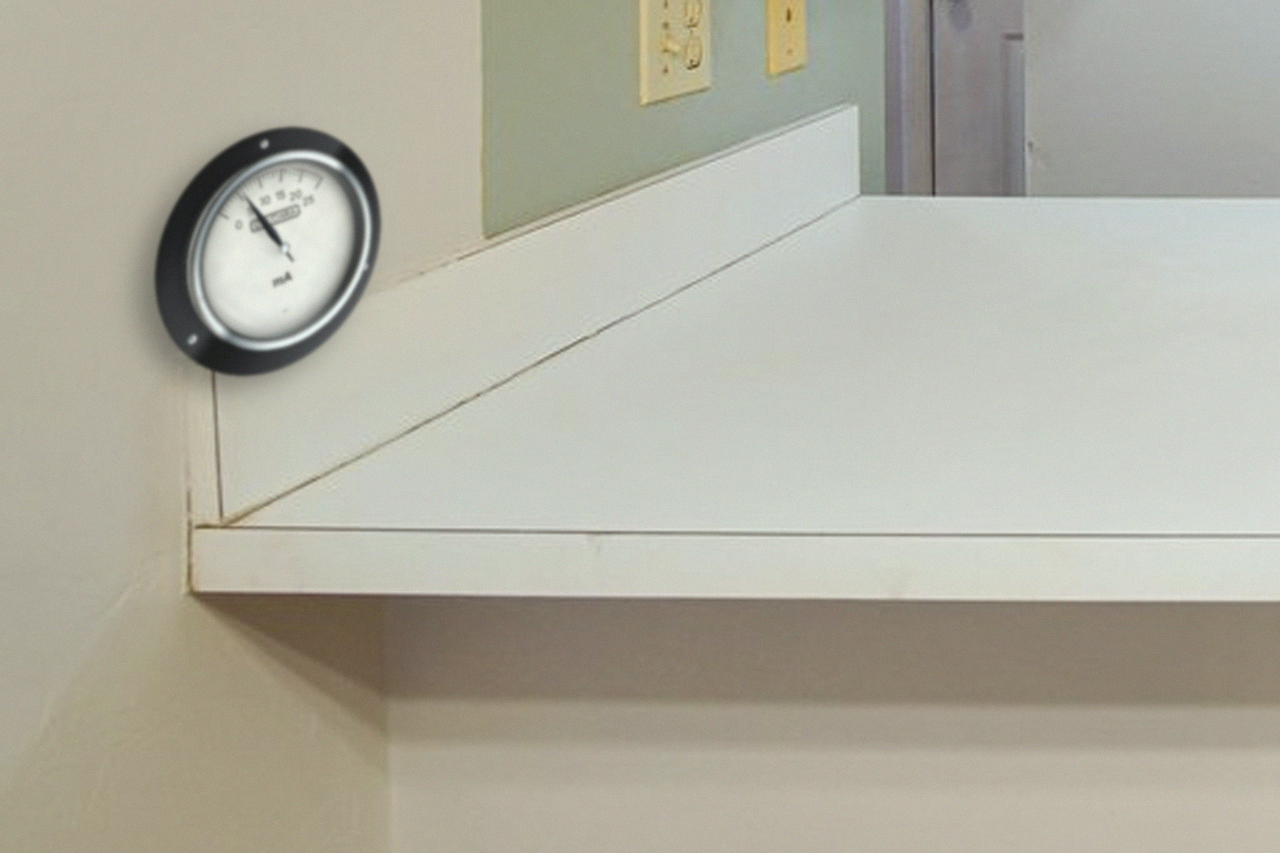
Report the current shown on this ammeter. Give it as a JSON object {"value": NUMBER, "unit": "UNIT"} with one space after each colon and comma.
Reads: {"value": 5, "unit": "mA"}
